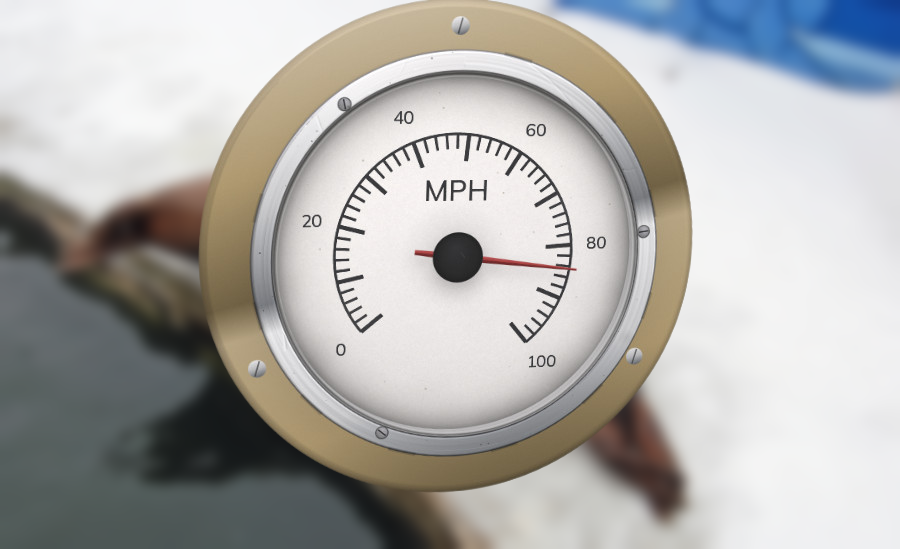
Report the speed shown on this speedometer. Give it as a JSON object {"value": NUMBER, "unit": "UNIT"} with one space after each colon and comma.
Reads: {"value": 84, "unit": "mph"}
